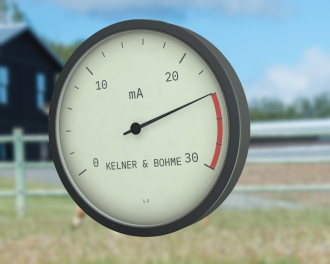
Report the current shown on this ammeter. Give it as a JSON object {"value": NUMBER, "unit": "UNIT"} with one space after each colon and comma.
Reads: {"value": 24, "unit": "mA"}
